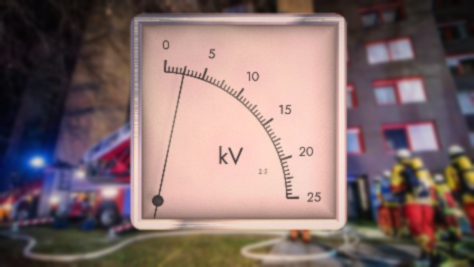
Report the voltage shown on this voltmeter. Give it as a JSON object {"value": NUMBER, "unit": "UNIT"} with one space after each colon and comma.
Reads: {"value": 2.5, "unit": "kV"}
